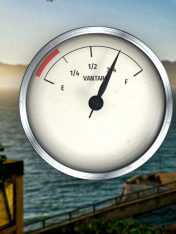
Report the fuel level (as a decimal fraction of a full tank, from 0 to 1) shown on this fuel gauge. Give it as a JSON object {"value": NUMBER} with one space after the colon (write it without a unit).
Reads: {"value": 0.75}
